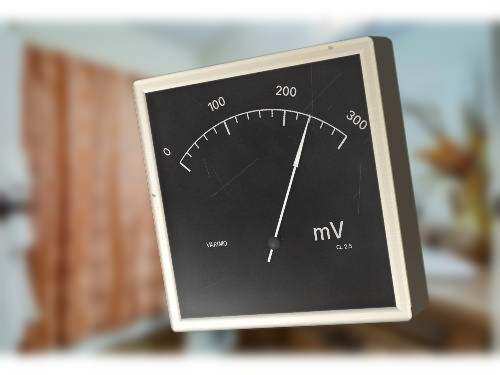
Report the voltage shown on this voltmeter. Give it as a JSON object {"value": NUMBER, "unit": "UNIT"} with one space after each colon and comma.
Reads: {"value": 240, "unit": "mV"}
